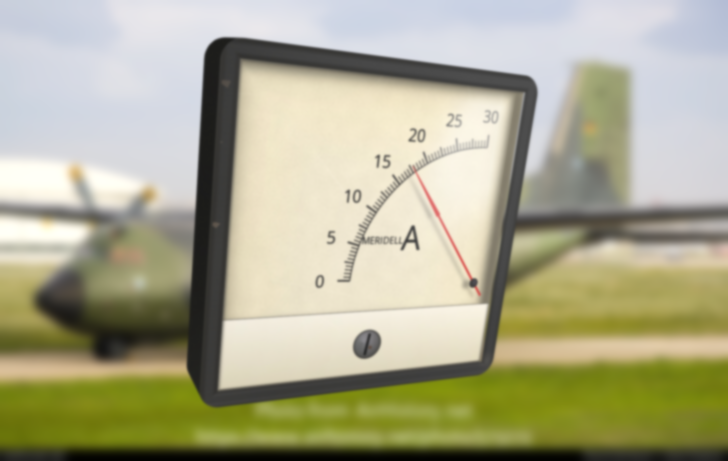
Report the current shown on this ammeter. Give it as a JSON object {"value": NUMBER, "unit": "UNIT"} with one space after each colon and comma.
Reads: {"value": 17.5, "unit": "A"}
